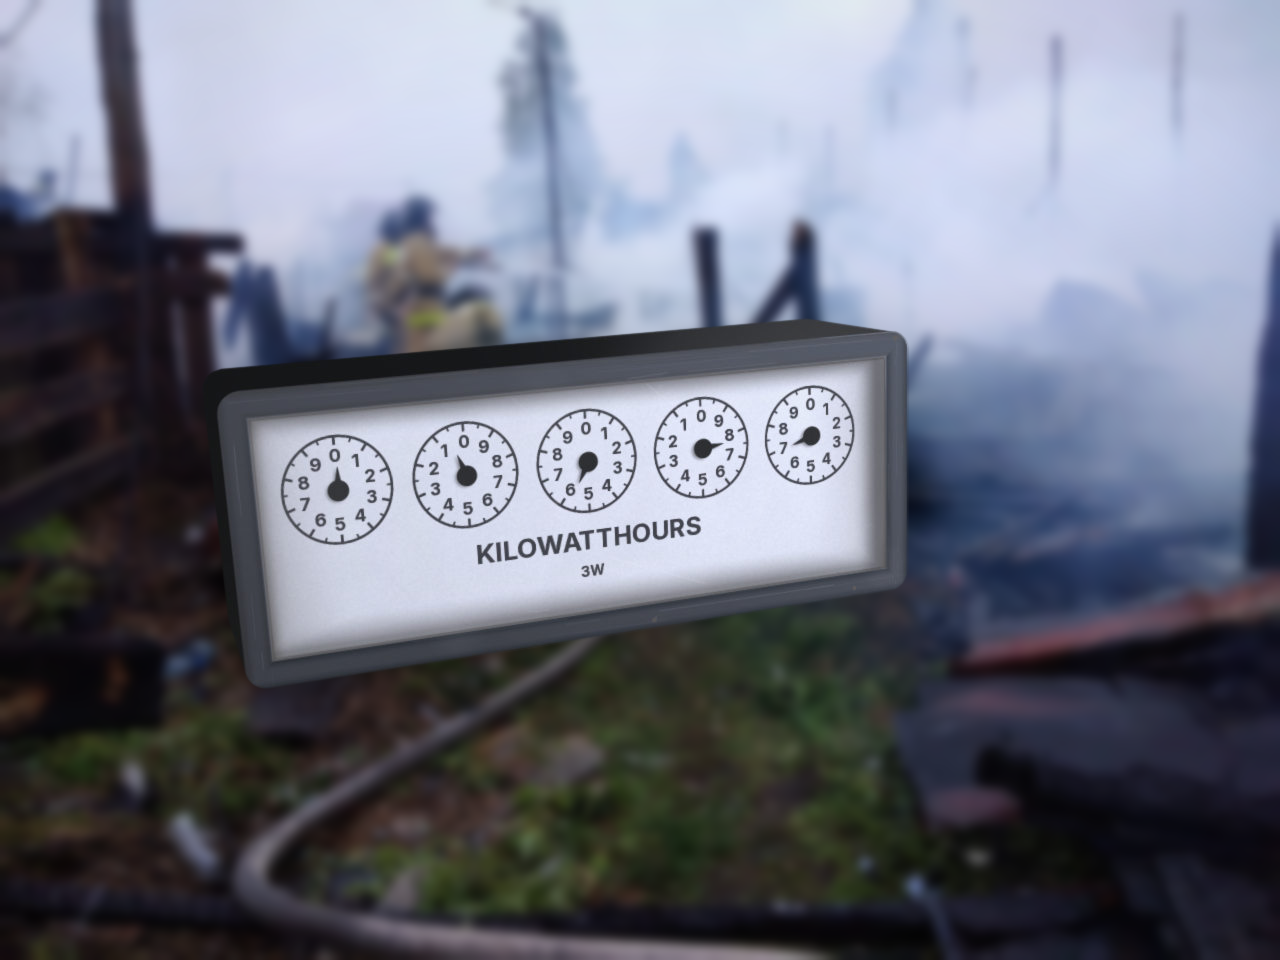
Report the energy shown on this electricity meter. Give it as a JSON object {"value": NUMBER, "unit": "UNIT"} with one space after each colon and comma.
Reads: {"value": 577, "unit": "kWh"}
